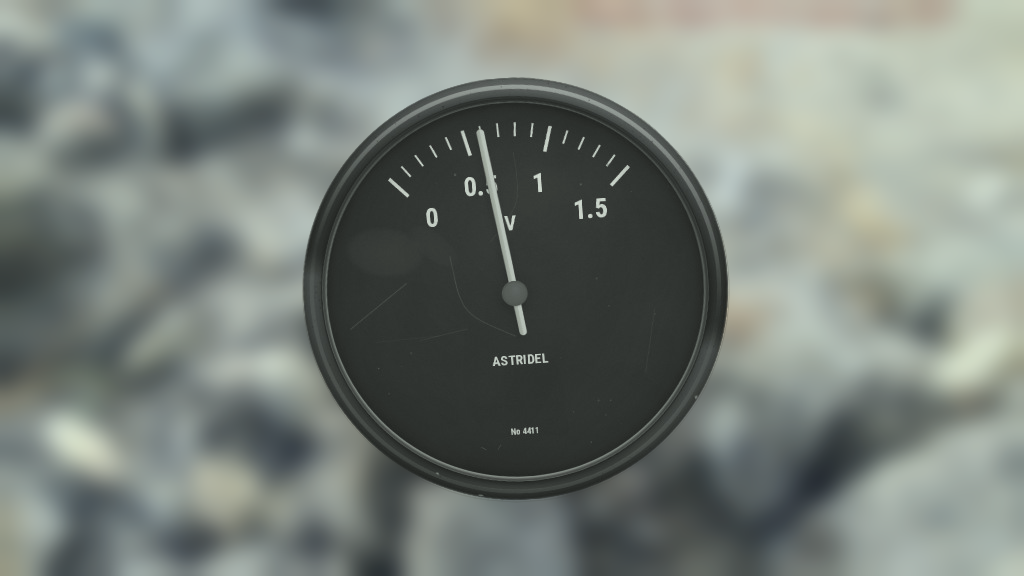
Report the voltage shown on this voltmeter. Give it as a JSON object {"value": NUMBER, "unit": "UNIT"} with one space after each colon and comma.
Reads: {"value": 0.6, "unit": "V"}
